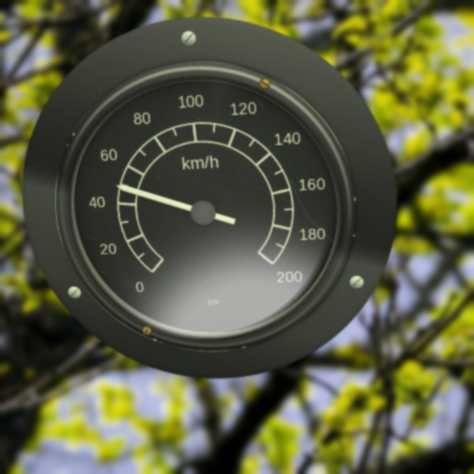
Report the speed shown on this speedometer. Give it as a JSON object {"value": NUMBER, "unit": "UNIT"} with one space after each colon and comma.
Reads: {"value": 50, "unit": "km/h"}
